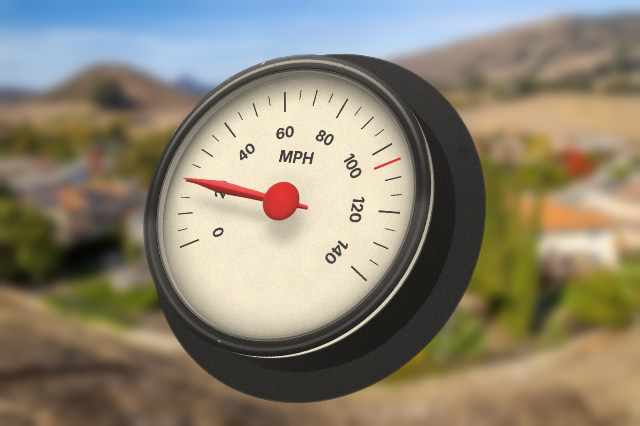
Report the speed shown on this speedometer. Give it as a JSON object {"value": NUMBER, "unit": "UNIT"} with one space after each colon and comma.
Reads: {"value": 20, "unit": "mph"}
